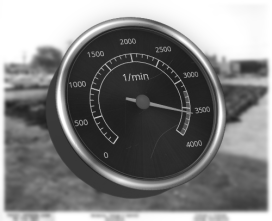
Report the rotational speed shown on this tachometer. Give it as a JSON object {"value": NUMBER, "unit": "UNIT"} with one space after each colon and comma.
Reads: {"value": 3600, "unit": "rpm"}
